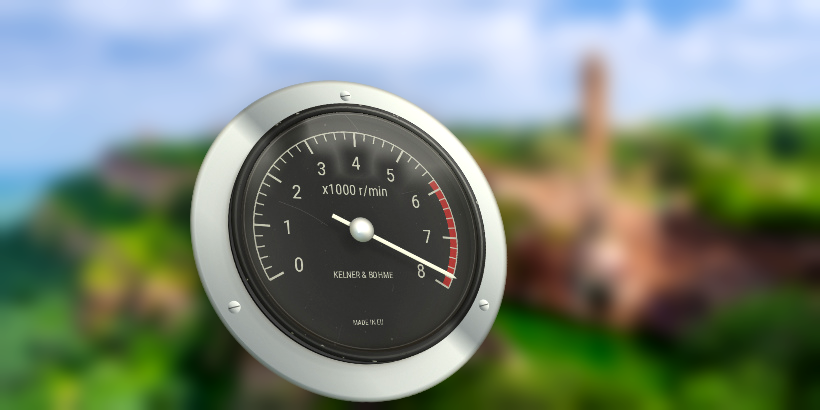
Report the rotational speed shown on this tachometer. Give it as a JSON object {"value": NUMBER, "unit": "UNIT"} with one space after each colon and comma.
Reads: {"value": 7800, "unit": "rpm"}
